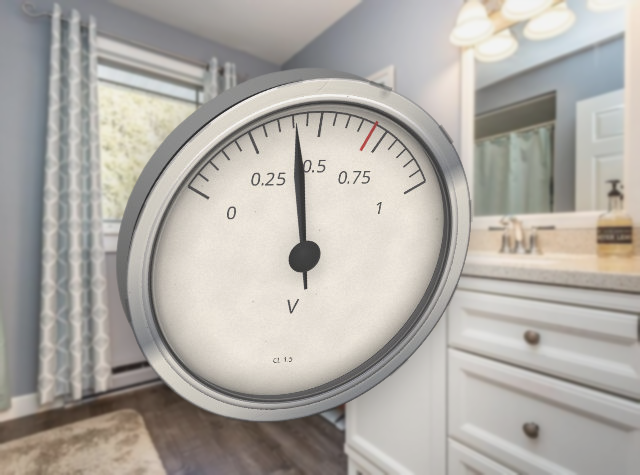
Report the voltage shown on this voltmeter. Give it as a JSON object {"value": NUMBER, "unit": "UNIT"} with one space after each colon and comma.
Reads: {"value": 0.4, "unit": "V"}
